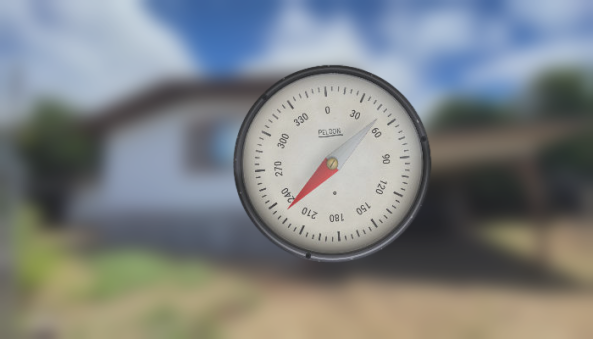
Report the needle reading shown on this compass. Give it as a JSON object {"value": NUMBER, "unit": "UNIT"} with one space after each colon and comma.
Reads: {"value": 230, "unit": "°"}
